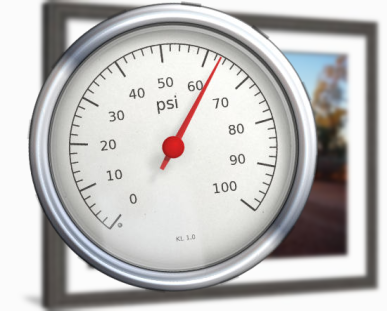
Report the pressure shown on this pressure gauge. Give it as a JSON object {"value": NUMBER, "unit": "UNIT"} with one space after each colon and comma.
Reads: {"value": 63, "unit": "psi"}
